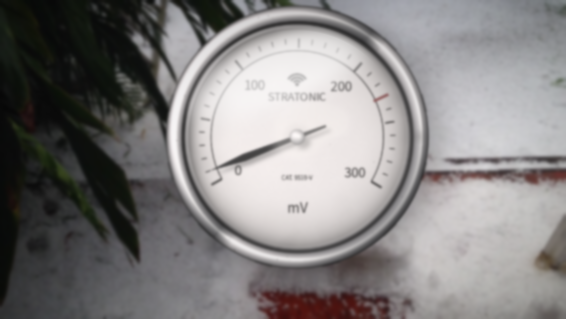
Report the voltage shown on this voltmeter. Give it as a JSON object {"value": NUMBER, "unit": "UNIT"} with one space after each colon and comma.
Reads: {"value": 10, "unit": "mV"}
